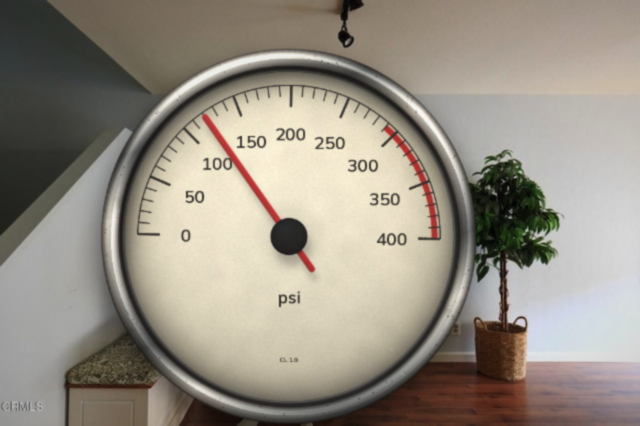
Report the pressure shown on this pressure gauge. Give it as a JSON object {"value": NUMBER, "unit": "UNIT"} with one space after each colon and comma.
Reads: {"value": 120, "unit": "psi"}
